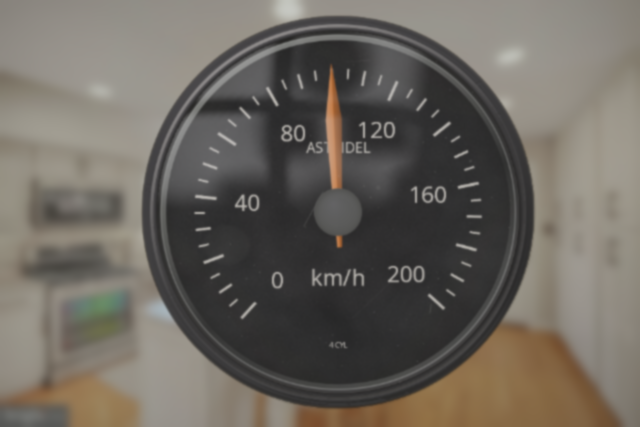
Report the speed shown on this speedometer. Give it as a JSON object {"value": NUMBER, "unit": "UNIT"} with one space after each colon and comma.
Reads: {"value": 100, "unit": "km/h"}
